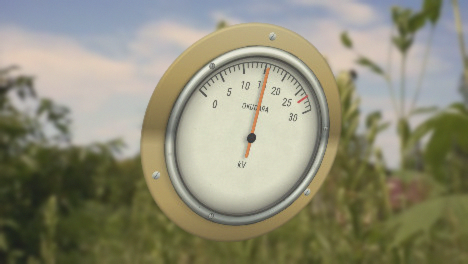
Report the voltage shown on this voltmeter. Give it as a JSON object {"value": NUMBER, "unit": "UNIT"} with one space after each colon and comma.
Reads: {"value": 15, "unit": "kV"}
